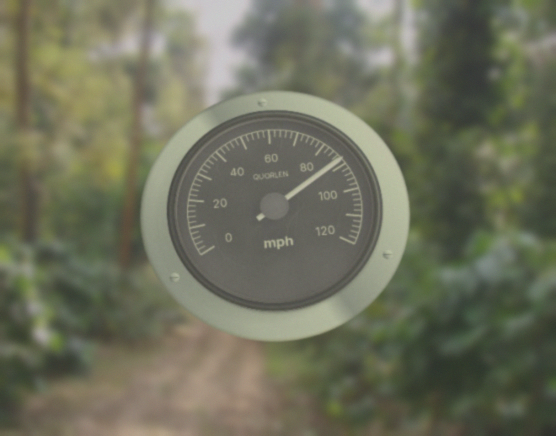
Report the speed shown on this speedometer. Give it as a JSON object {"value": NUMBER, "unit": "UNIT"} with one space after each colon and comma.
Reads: {"value": 88, "unit": "mph"}
